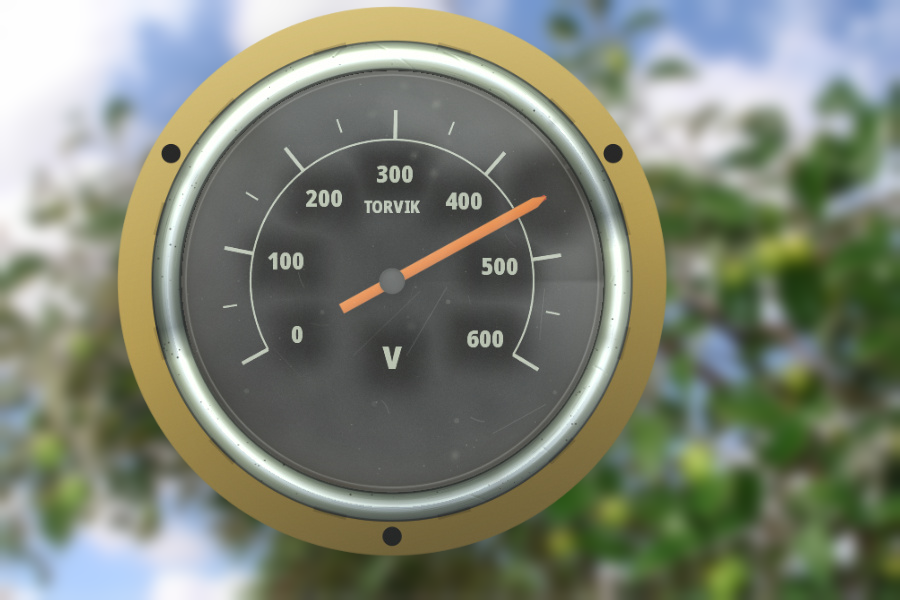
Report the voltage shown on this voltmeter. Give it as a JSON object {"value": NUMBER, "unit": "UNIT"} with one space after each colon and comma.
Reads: {"value": 450, "unit": "V"}
